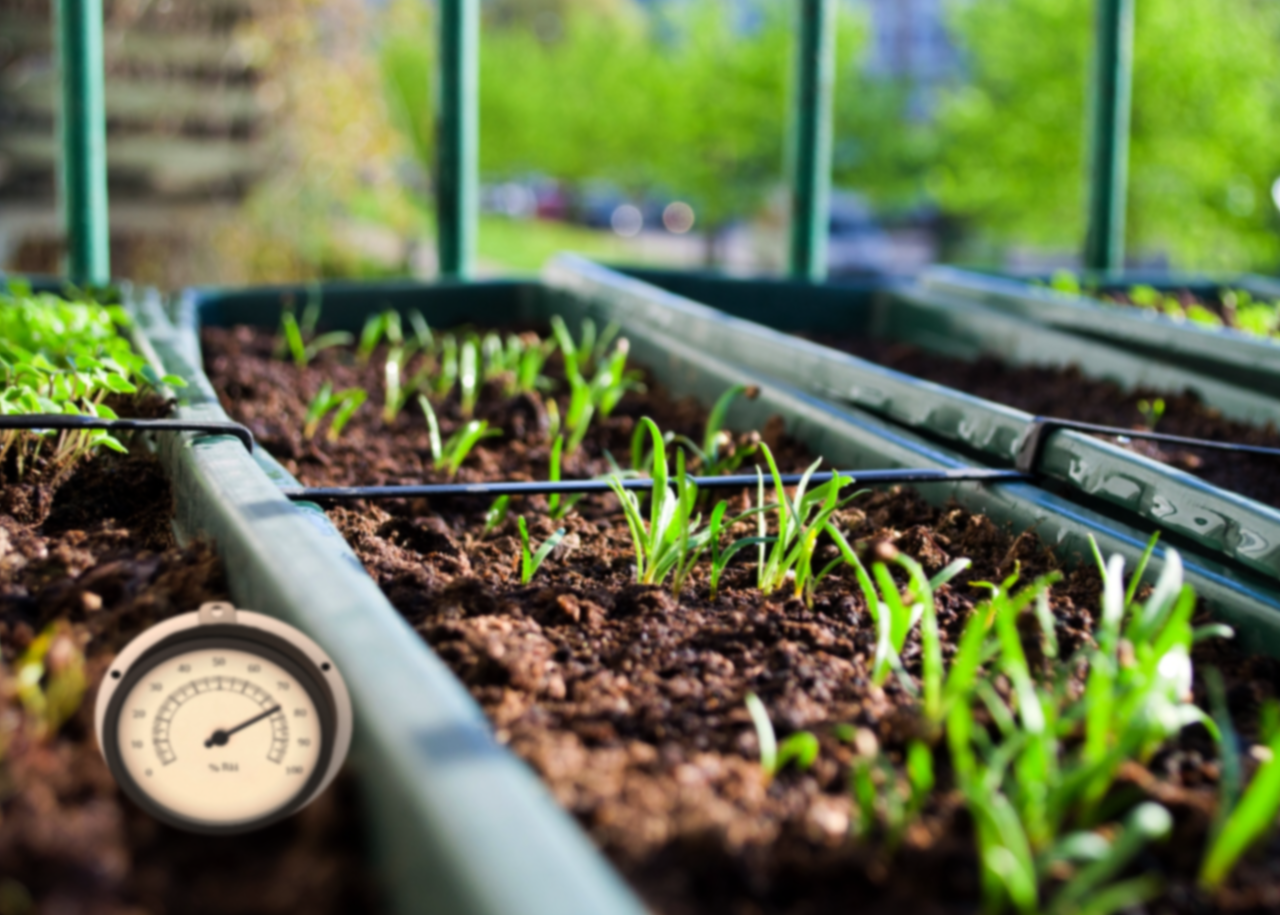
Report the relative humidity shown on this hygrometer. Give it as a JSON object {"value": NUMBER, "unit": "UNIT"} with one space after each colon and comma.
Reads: {"value": 75, "unit": "%"}
